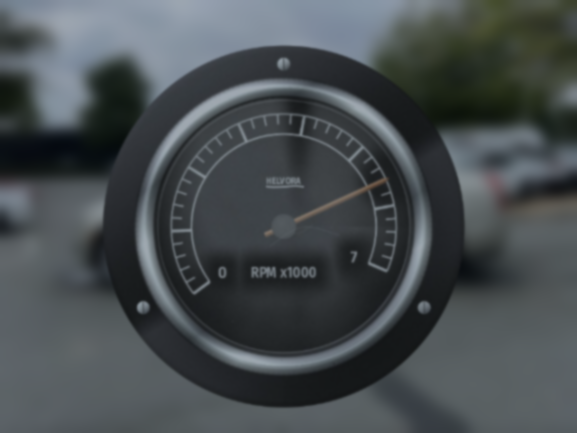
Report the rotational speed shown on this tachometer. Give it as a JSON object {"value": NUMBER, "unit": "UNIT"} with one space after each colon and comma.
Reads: {"value": 5600, "unit": "rpm"}
